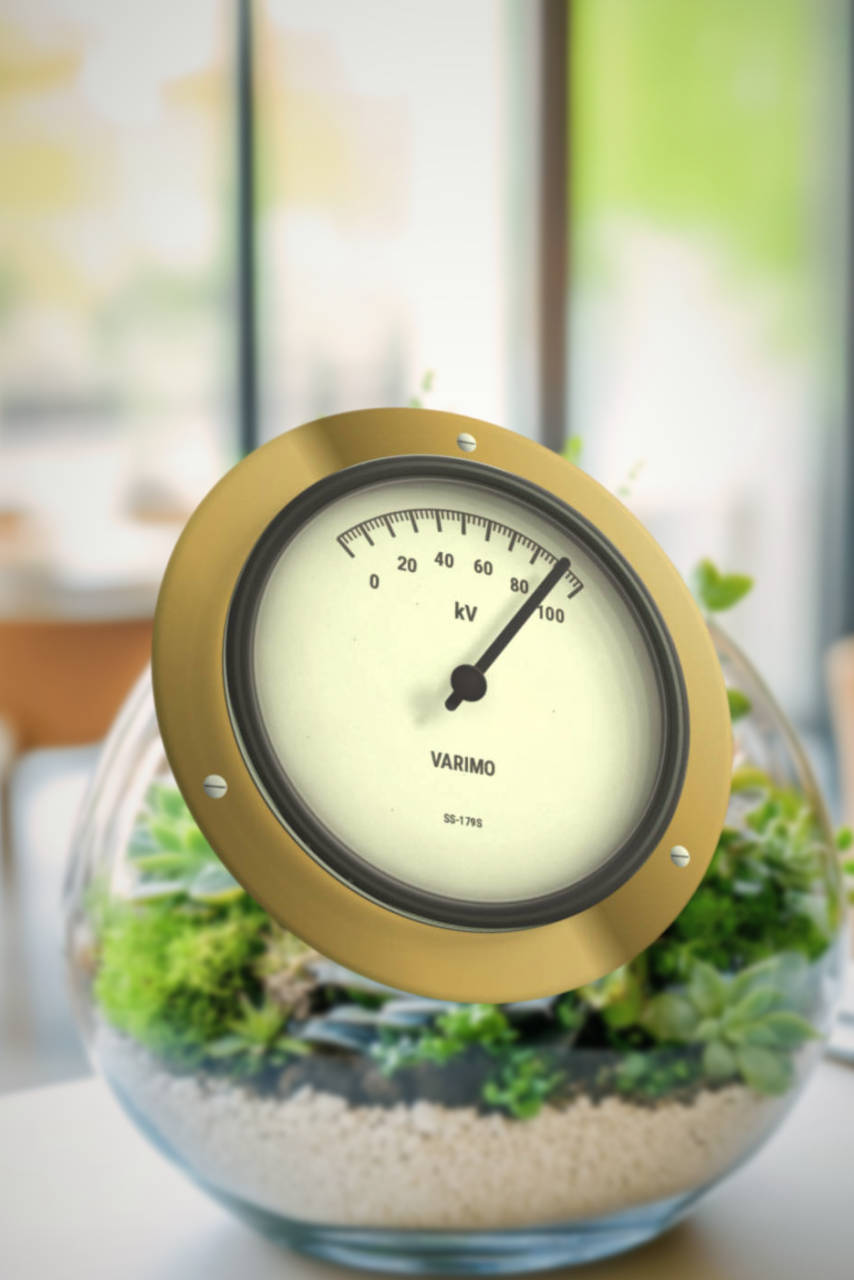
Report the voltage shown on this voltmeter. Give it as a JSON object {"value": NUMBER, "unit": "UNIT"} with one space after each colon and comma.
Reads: {"value": 90, "unit": "kV"}
